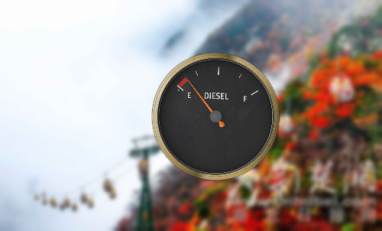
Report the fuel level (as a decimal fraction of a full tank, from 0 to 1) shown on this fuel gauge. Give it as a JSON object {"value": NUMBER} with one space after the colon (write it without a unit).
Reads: {"value": 0.125}
